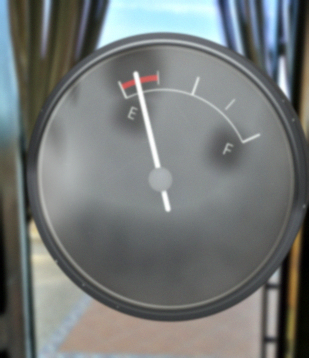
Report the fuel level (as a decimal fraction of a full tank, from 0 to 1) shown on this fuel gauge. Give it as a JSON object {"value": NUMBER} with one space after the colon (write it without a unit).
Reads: {"value": 0.125}
